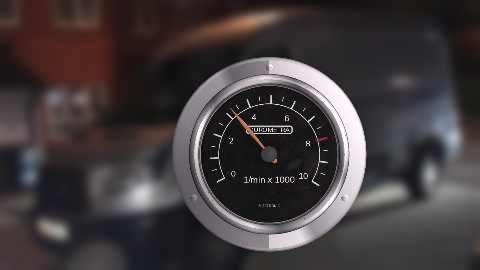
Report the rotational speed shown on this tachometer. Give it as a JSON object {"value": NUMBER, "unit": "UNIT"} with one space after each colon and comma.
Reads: {"value": 3250, "unit": "rpm"}
